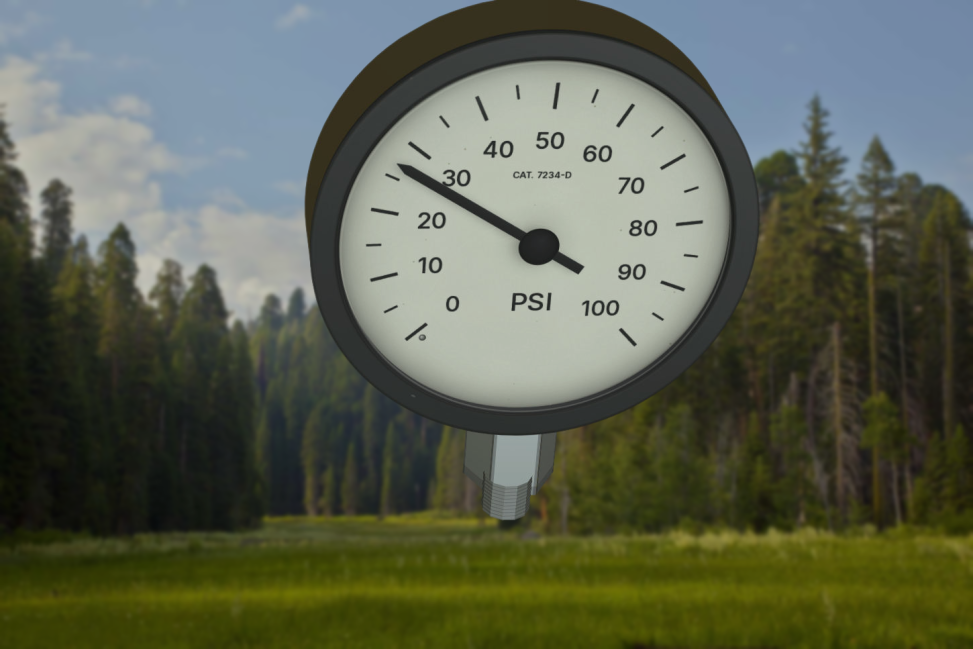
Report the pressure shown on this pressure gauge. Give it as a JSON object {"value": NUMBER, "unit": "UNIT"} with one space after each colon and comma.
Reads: {"value": 27.5, "unit": "psi"}
